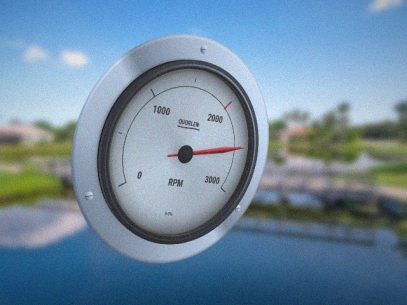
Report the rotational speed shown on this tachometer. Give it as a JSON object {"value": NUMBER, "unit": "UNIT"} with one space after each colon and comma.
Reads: {"value": 2500, "unit": "rpm"}
